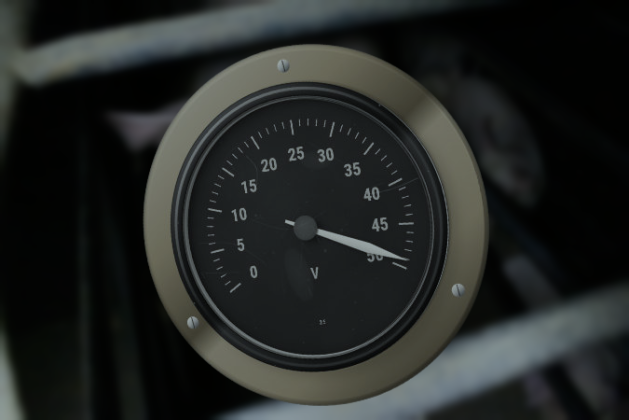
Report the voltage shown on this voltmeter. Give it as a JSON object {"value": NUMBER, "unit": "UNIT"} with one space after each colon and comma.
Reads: {"value": 49, "unit": "V"}
